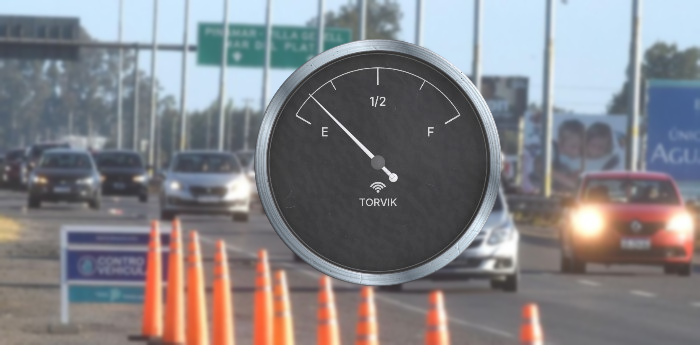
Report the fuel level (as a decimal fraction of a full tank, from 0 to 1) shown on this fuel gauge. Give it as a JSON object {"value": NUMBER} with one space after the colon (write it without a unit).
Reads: {"value": 0.125}
